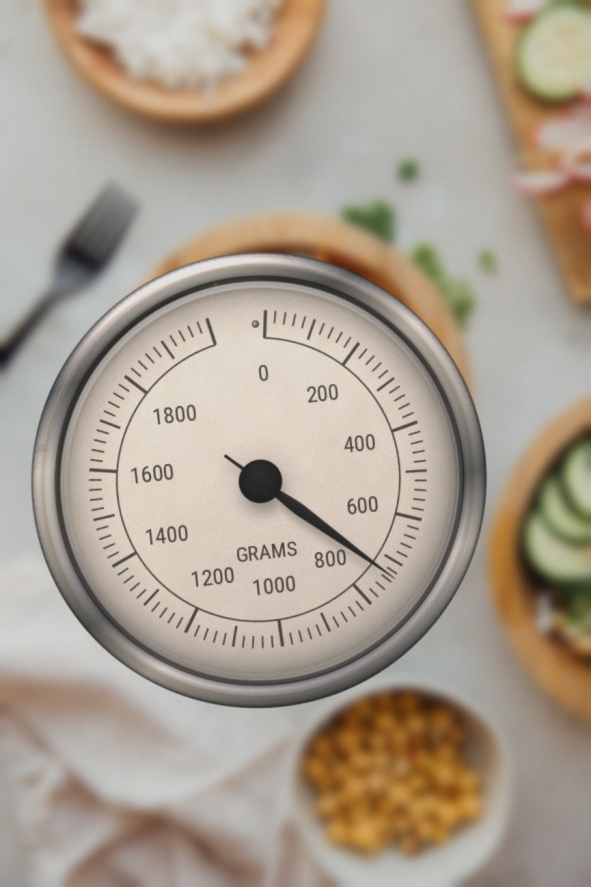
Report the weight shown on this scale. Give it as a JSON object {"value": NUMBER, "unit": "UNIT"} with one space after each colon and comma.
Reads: {"value": 730, "unit": "g"}
